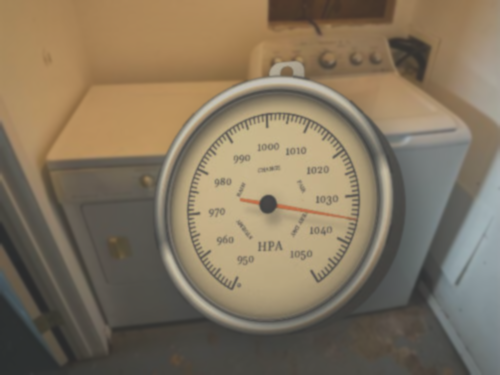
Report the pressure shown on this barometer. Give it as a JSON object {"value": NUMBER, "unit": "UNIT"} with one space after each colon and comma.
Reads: {"value": 1035, "unit": "hPa"}
